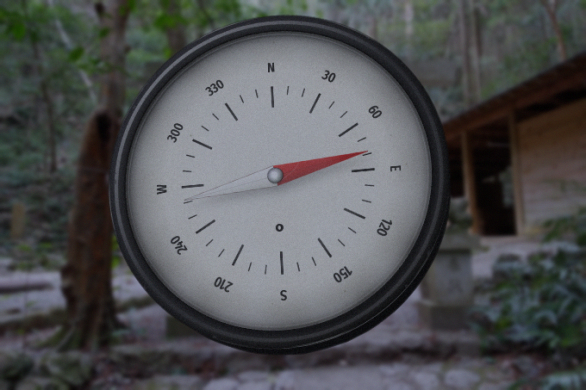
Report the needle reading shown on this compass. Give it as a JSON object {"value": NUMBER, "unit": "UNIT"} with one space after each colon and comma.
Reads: {"value": 80, "unit": "°"}
